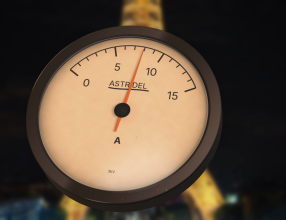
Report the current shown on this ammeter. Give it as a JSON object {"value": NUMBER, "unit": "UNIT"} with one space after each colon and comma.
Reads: {"value": 8, "unit": "A"}
